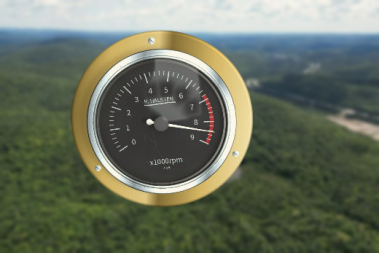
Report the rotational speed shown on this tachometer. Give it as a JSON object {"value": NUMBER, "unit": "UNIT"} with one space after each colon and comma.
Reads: {"value": 8400, "unit": "rpm"}
